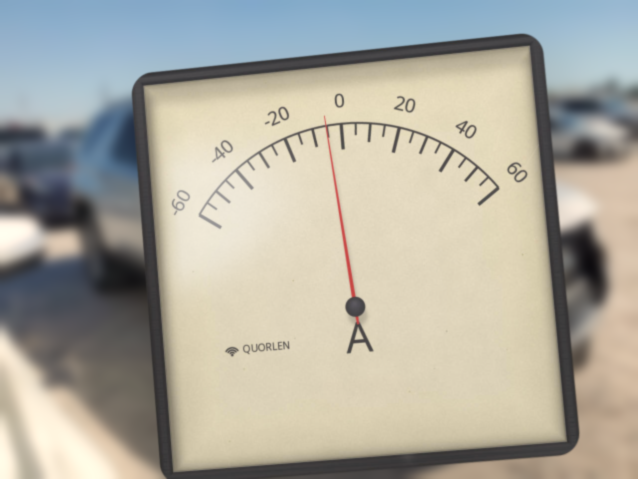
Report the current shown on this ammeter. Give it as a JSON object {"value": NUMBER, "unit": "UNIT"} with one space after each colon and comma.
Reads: {"value": -5, "unit": "A"}
